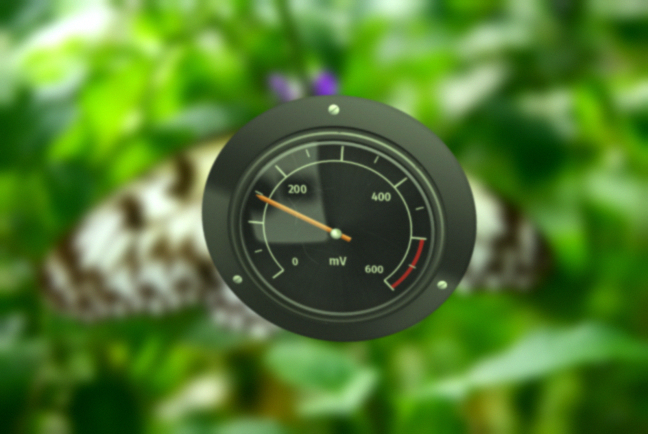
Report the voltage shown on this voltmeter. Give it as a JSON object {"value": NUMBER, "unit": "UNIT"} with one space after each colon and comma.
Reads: {"value": 150, "unit": "mV"}
